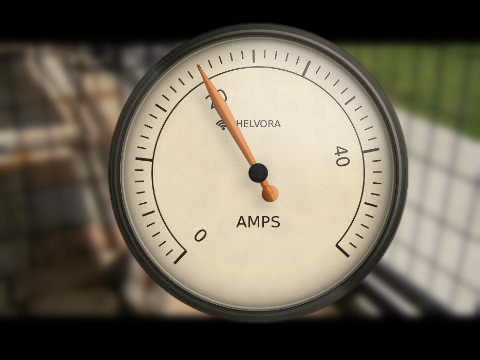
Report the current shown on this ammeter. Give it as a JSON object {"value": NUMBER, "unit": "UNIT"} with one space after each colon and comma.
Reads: {"value": 20, "unit": "A"}
